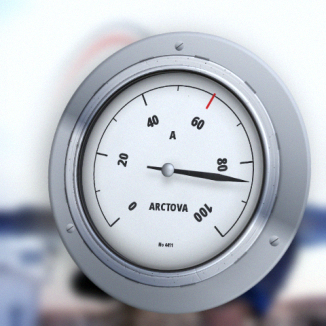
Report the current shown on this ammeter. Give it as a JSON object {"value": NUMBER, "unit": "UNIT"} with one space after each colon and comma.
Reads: {"value": 85, "unit": "A"}
